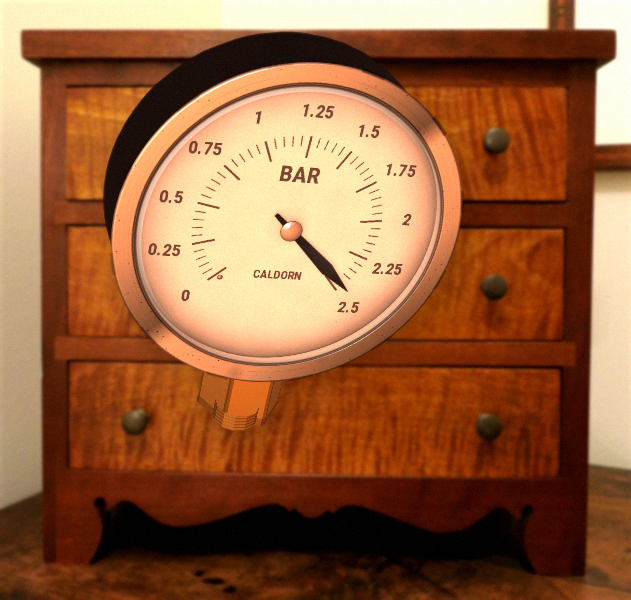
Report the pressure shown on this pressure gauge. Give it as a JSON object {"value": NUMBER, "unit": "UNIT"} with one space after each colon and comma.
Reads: {"value": 2.45, "unit": "bar"}
